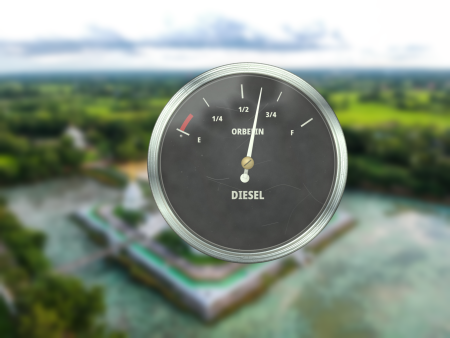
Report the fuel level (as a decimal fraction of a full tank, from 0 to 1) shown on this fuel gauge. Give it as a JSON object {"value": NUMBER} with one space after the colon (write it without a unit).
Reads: {"value": 0.625}
